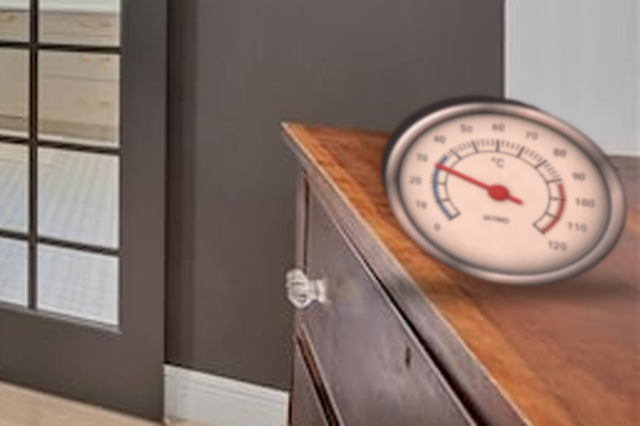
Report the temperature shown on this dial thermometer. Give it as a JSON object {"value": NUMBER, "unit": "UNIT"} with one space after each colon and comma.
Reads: {"value": 30, "unit": "°C"}
